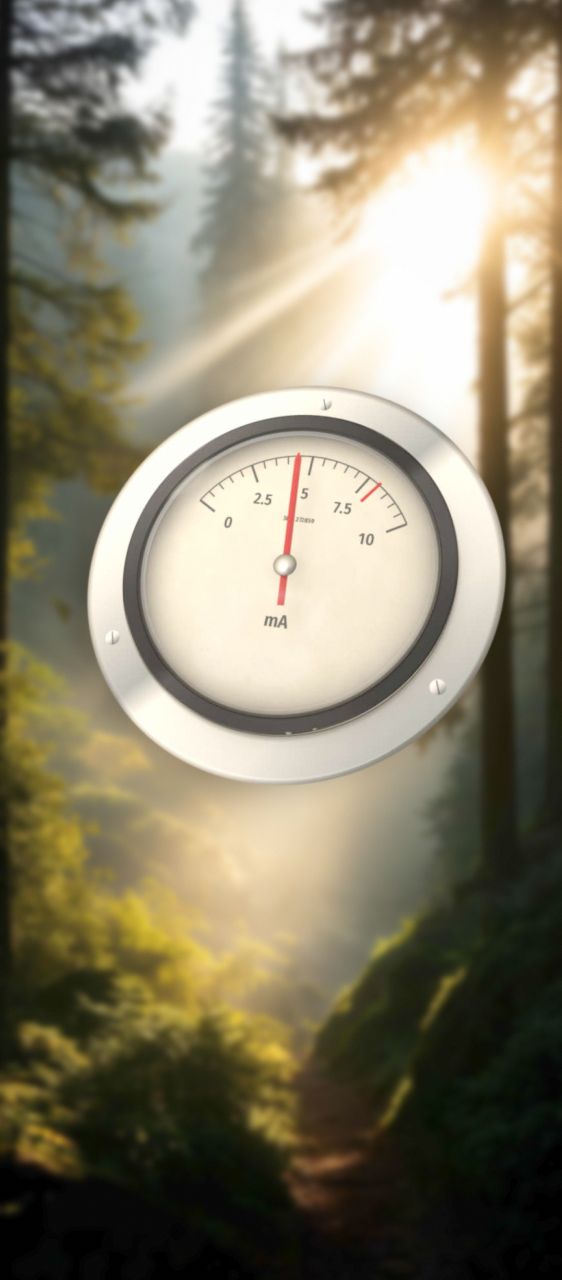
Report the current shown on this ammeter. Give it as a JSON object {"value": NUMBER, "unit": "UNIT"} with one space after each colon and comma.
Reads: {"value": 4.5, "unit": "mA"}
